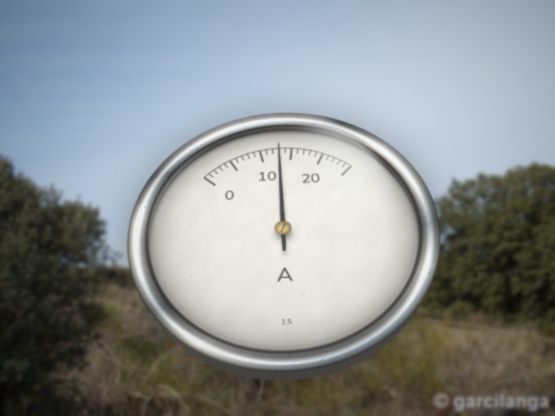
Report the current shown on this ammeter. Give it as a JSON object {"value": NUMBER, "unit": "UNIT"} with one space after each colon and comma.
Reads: {"value": 13, "unit": "A"}
